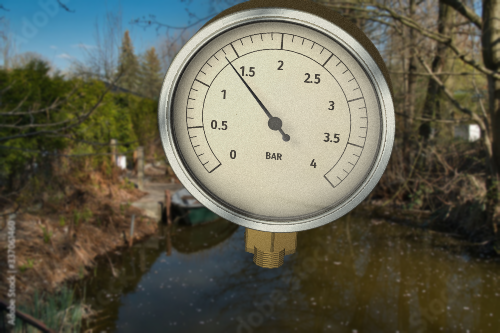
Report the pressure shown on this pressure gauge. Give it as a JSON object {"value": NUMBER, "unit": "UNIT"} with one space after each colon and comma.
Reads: {"value": 1.4, "unit": "bar"}
